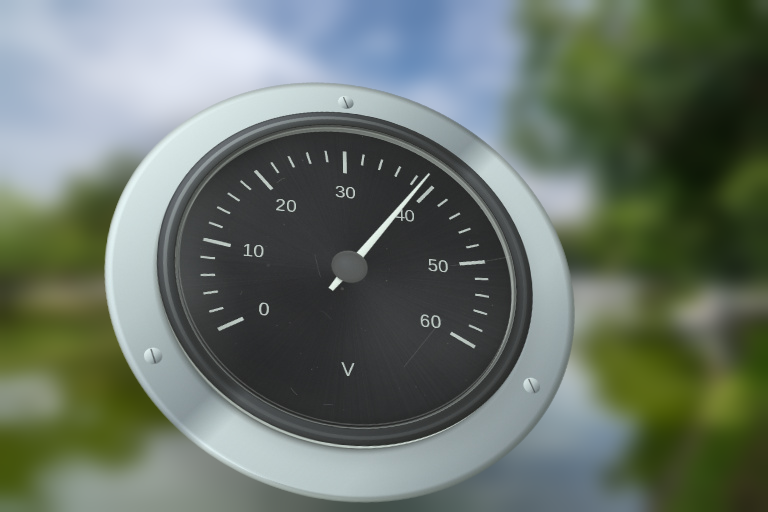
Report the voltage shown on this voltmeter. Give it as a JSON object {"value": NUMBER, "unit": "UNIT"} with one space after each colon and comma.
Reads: {"value": 39, "unit": "V"}
